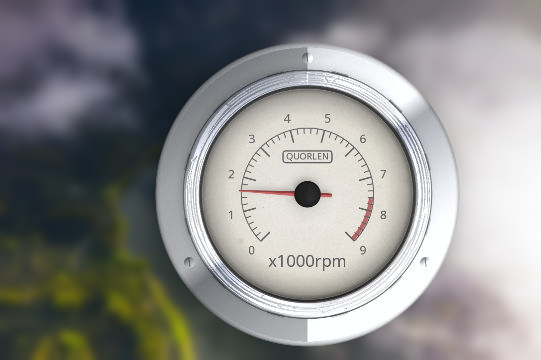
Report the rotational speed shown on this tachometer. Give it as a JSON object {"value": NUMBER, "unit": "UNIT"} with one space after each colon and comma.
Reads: {"value": 1600, "unit": "rpm"}
